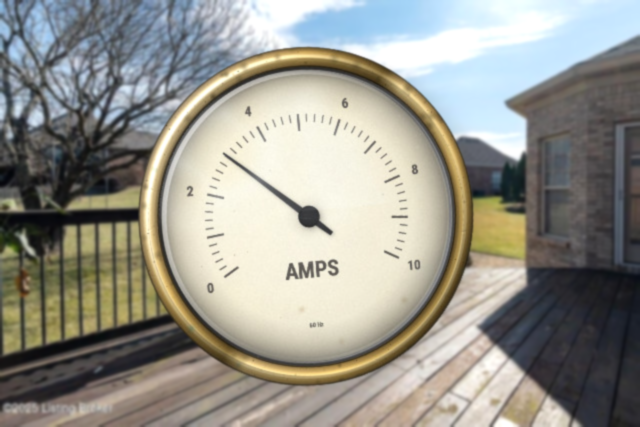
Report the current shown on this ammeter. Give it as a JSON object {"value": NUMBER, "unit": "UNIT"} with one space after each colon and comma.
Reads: {"value": 3, "unit": "A"}
